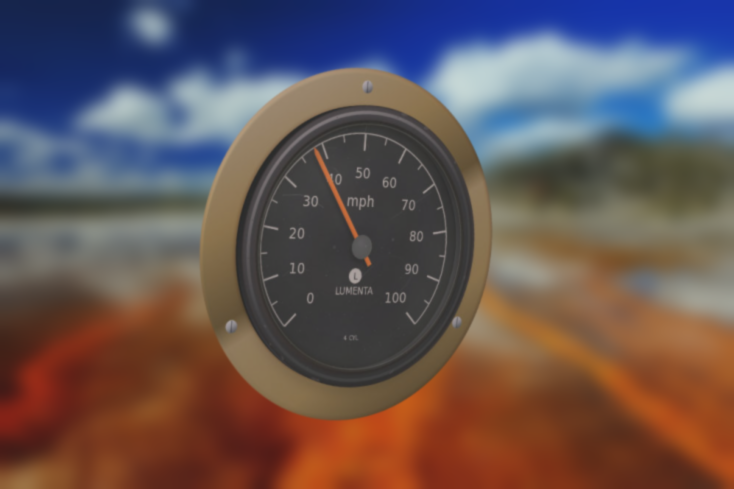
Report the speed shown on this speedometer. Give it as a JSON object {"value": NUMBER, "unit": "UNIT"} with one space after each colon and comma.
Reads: {"value": 37.5, "unit": "mph"}
